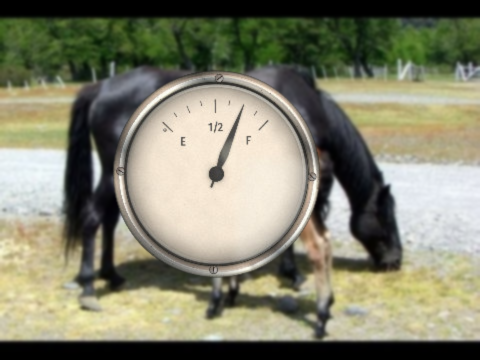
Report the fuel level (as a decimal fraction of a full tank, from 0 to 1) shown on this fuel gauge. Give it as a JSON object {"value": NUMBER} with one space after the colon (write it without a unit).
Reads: {"value": 0.75}
